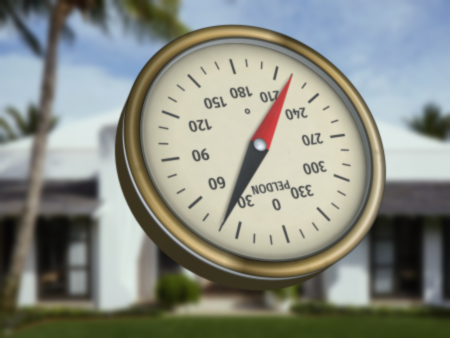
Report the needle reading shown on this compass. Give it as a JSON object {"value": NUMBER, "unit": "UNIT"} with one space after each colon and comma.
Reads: {"value": 220, "unit": "°"}
